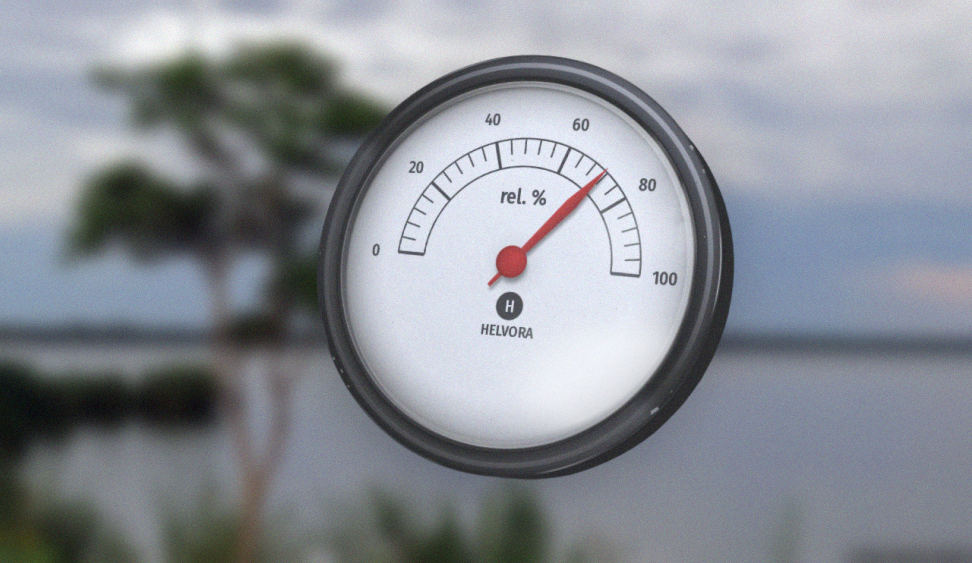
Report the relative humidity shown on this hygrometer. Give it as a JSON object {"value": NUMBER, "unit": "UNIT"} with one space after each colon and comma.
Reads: {"value": 72, "unit": "%"}
